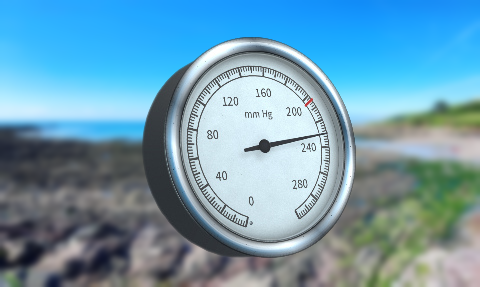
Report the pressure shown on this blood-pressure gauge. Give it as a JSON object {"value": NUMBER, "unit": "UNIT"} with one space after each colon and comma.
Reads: {"value": 230, "unit": "mmHg"}
